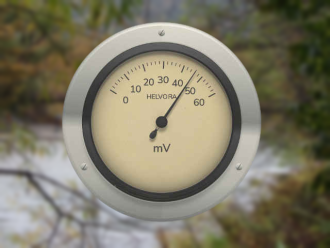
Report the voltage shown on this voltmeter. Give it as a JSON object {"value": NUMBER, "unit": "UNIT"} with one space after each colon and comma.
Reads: {"value": 46, "unit": "mV"}
